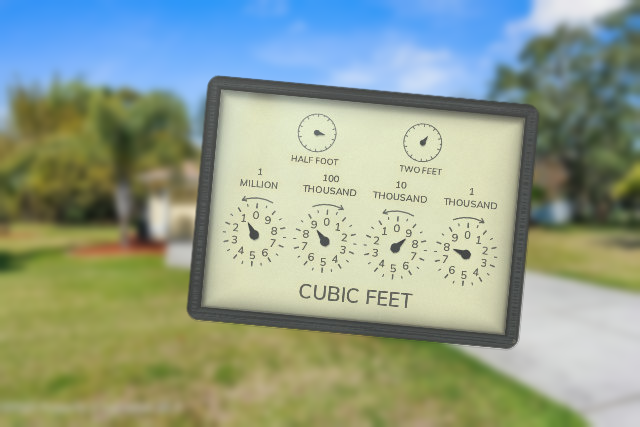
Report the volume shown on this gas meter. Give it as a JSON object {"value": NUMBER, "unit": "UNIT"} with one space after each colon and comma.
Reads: {"value": 88800, "unit": "ft³"}
